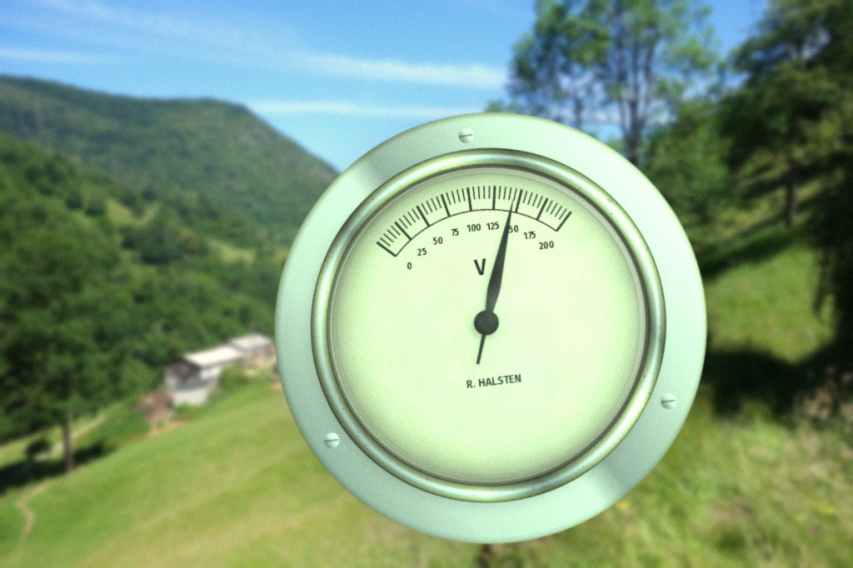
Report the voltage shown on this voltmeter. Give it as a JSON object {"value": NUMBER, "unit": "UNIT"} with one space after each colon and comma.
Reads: {"value": 145, "unit": "V"}
